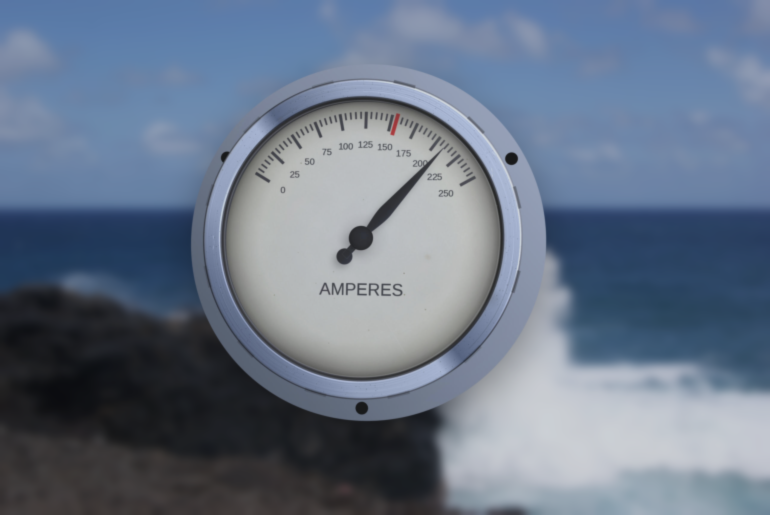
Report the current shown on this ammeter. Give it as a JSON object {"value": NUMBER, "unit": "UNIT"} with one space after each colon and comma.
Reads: {"value": 210, "unit": "A"}
